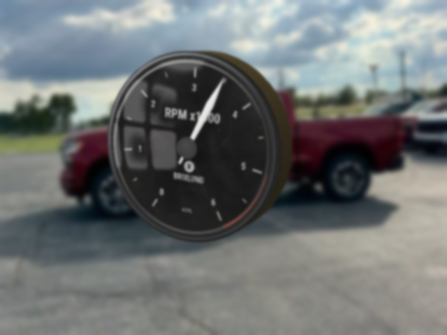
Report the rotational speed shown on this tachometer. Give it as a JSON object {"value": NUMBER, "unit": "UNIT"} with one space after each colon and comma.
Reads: {"value": 3500, "unit": "rpm"}
